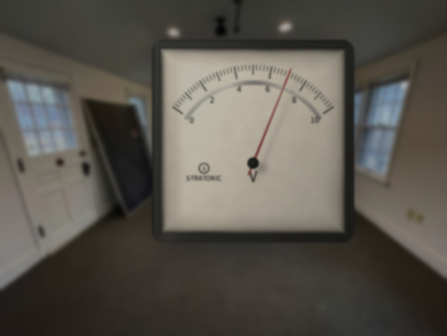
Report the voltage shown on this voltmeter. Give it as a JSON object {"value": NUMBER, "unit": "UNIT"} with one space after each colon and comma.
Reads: {"value": 7, "unit": "V"}
